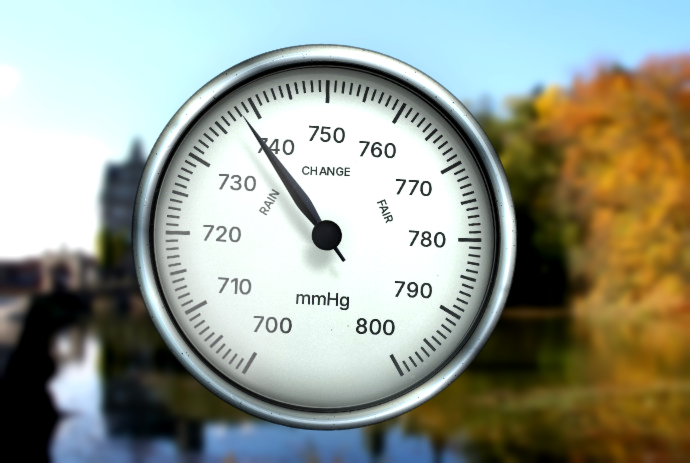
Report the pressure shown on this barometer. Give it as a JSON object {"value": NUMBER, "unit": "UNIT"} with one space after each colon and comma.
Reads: {"value": 738, "unit": "mmHg"}
